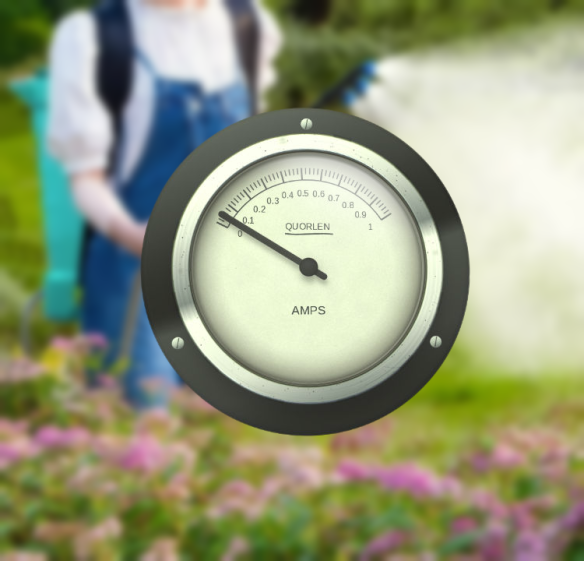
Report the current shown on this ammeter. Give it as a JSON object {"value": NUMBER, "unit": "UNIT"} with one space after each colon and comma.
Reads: {"value": 0.04, "unit": "A"}
